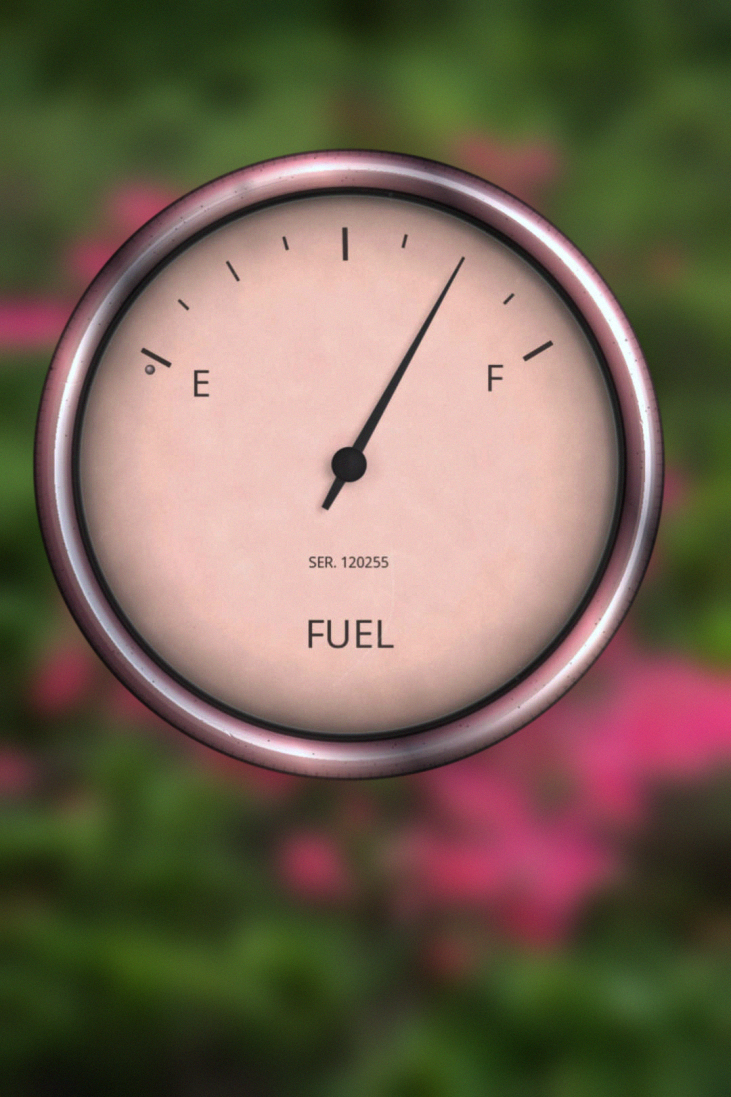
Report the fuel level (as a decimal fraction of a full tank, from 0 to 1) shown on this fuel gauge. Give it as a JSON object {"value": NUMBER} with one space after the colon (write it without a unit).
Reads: {"value": 0.75}
